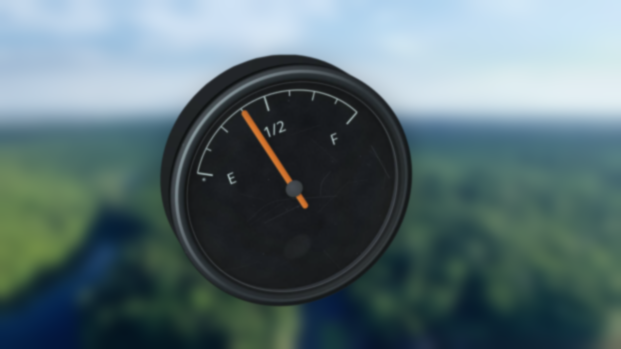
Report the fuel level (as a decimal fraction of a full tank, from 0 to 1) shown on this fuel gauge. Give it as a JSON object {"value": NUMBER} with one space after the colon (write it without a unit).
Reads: {"value": 0.375}
